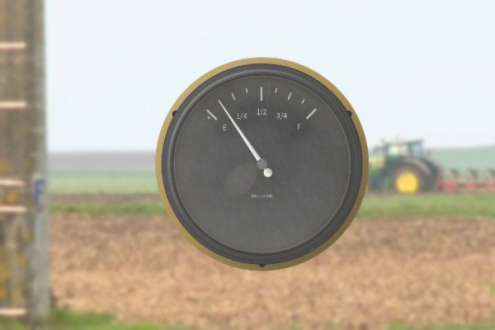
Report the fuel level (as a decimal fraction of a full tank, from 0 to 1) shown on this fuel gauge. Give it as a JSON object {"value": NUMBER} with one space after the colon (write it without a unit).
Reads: {"value": 0.125}
